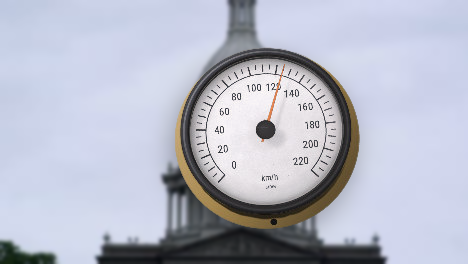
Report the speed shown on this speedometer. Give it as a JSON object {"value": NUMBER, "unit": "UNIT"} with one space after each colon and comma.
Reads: {"value": 125, "unit": "km/h"}
